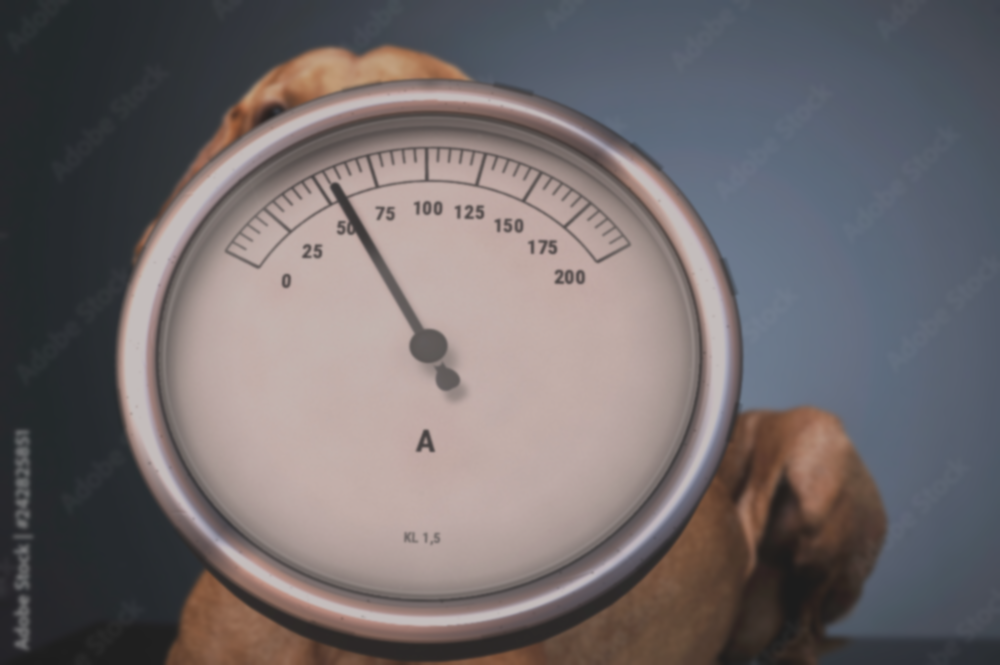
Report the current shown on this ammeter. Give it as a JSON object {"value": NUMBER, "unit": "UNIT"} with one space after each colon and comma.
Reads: {"value": 55, "unit": "A"}
